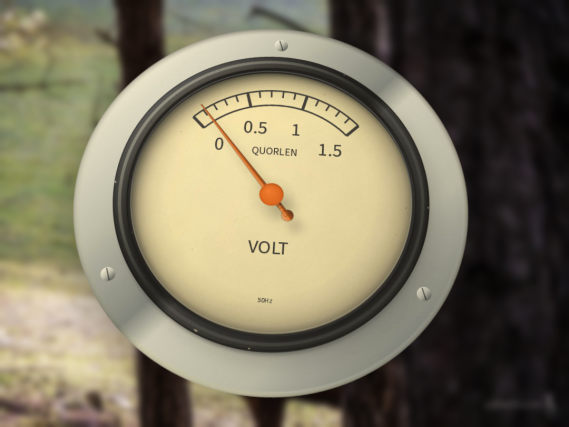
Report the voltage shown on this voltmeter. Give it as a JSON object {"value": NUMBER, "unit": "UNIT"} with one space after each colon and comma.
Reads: {"value": 0.1, "unit": "V"}
